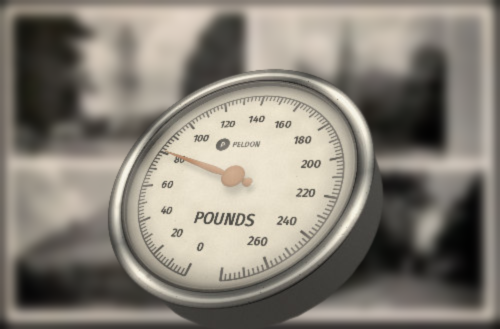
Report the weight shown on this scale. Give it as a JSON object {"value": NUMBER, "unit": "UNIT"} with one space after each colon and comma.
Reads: {"value": 80, "unit": "lb"}
